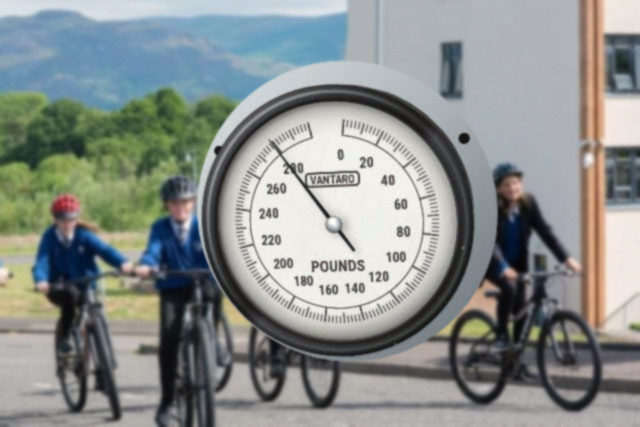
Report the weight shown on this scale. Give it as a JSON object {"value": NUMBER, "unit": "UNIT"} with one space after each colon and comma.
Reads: {"value": 280, "unit": "lb"}
